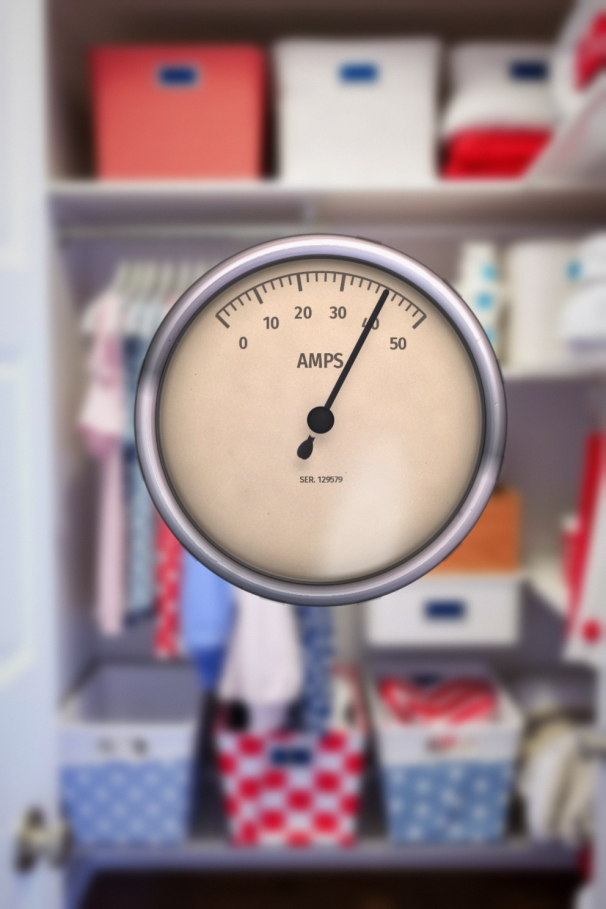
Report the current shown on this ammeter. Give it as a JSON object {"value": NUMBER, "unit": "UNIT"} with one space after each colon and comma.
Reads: {"value": 40, "unit": "A"}
